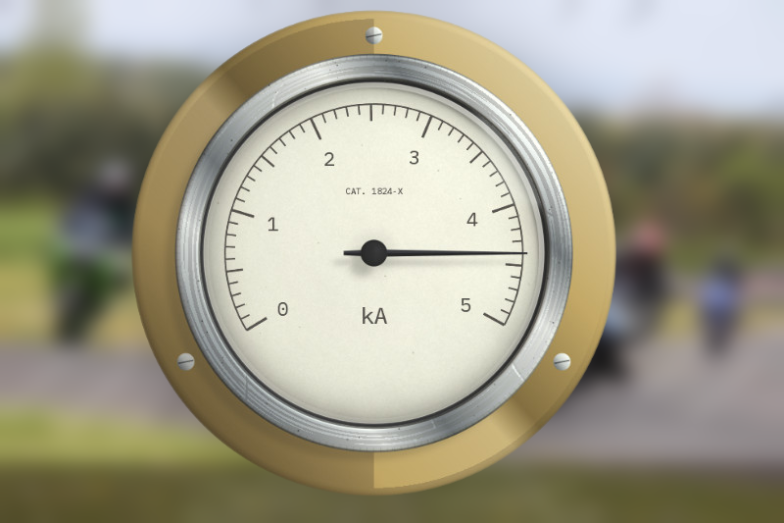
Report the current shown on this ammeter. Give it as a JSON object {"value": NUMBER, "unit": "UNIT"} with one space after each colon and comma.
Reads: {"value": 4.4, "unit": "kA"}
